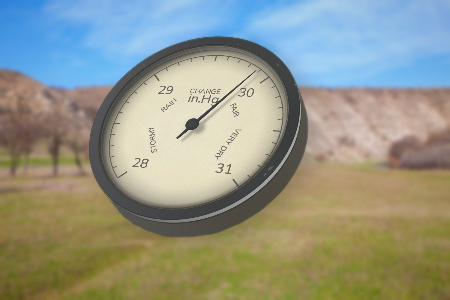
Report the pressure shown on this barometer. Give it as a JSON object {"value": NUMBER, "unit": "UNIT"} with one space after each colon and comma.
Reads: {"value": 29.9, "unit": "inHg"}
